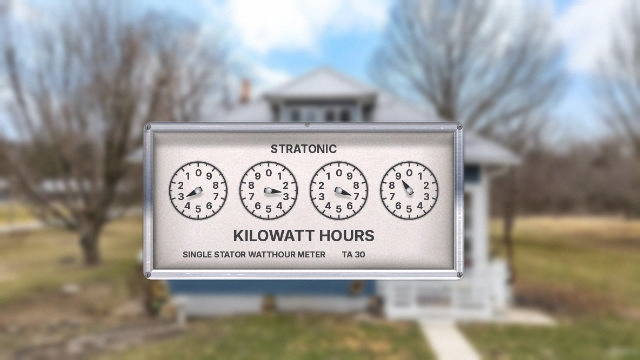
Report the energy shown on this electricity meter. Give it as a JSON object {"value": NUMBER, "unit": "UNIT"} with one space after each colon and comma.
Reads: {"value": 3269, "unit": "kWh"}
